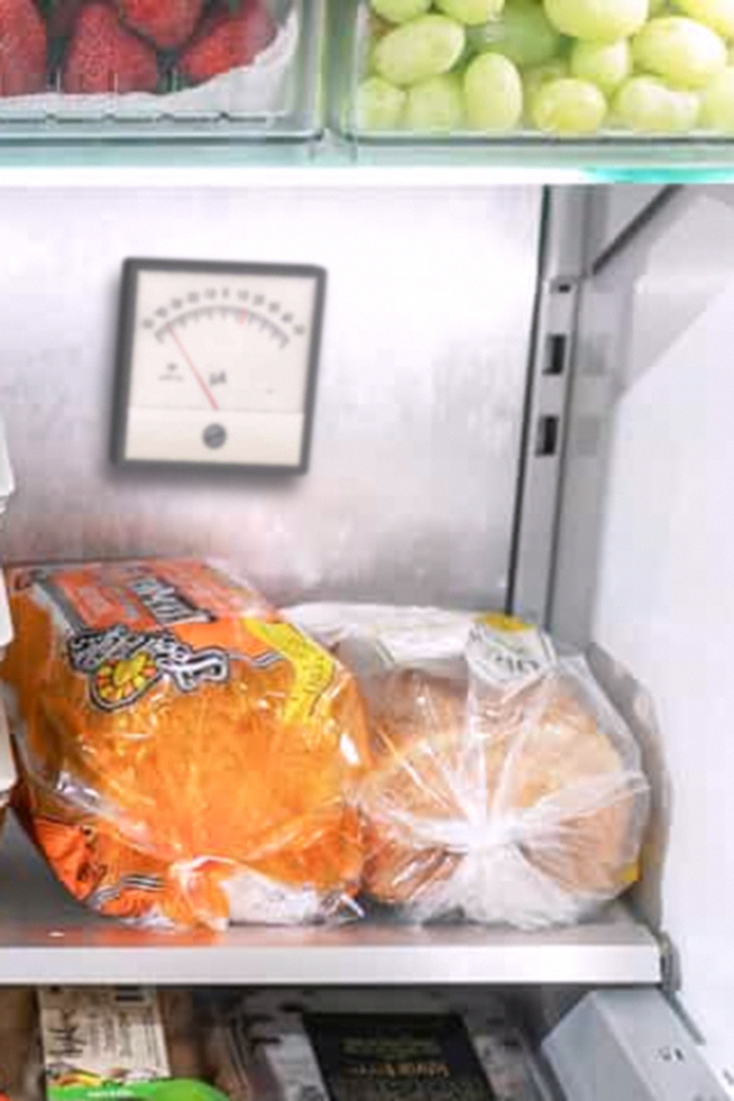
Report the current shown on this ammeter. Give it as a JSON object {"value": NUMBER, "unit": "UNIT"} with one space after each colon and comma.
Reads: {"value": -40, "unit": "µA"}
